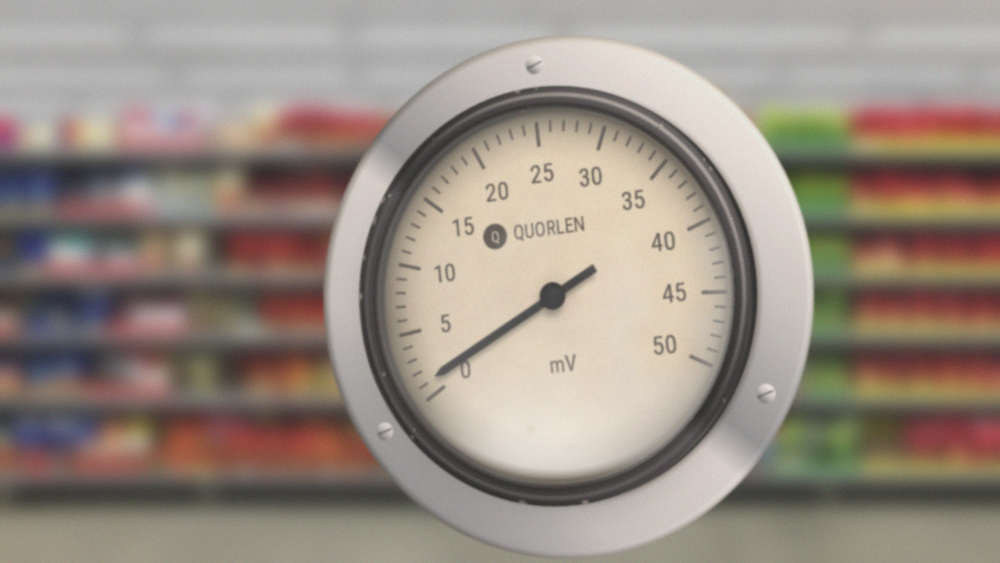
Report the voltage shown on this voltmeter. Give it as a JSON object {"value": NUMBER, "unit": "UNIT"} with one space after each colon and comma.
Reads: {"value": 1, "unit": "mV"}
